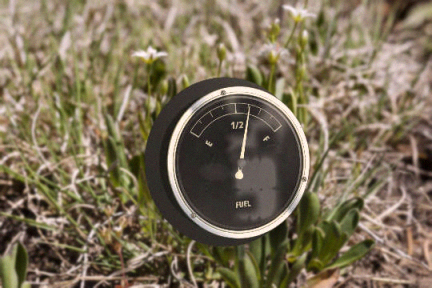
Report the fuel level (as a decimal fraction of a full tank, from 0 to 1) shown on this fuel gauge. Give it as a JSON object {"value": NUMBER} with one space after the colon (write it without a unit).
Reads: {"value": 0.625}
